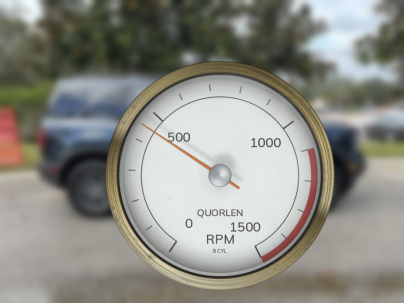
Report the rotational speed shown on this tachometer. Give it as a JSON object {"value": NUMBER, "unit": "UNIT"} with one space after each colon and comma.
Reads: {"value": 450, "unit": "rpm"}
